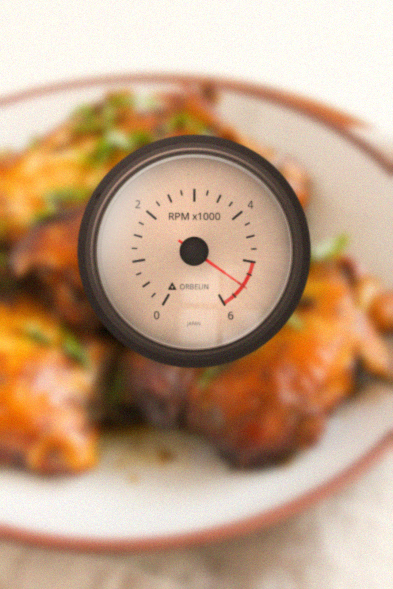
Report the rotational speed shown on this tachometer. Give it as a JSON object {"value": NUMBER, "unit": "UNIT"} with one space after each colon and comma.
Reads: {"value": 5500, "unit": "rpm"}
